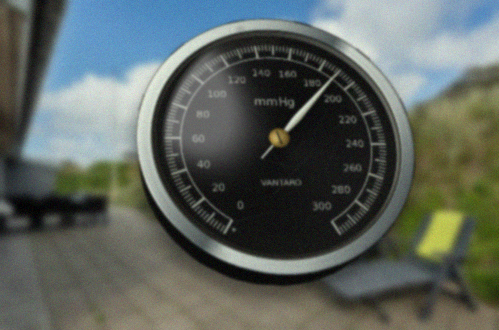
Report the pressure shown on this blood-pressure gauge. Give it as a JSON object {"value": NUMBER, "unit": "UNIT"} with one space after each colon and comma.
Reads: {"value": 190, "unit": "mmHg"}
